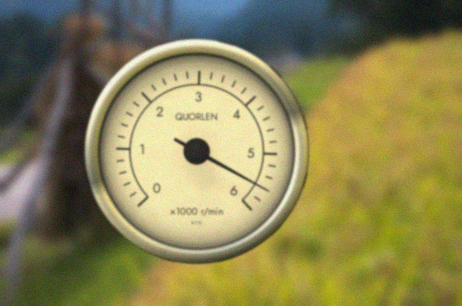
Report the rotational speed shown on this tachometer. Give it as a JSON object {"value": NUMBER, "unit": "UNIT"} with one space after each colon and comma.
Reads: {"value": 5600, "unit": "rpm"}
